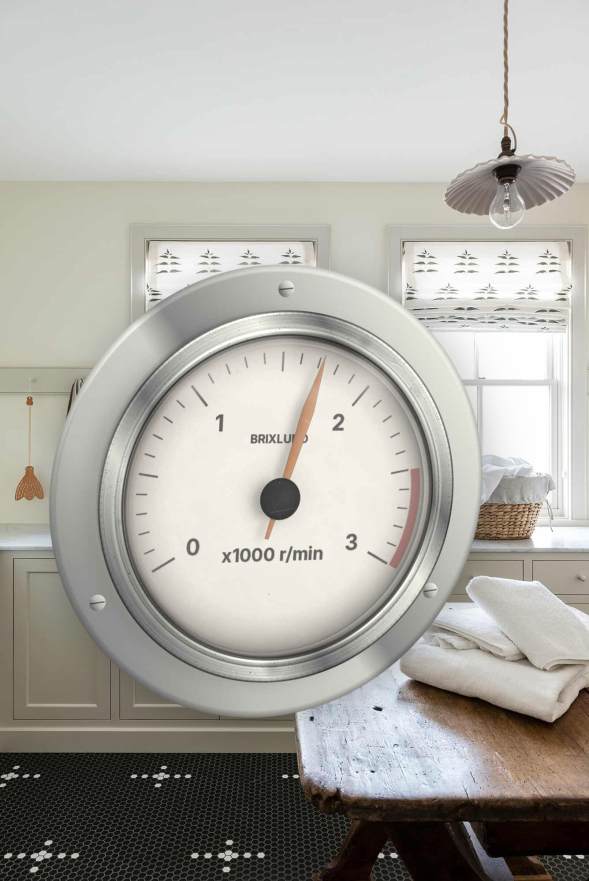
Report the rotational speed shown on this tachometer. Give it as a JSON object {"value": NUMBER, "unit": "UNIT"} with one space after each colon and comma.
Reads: {"value": 1700, "unit": "rpm"}
